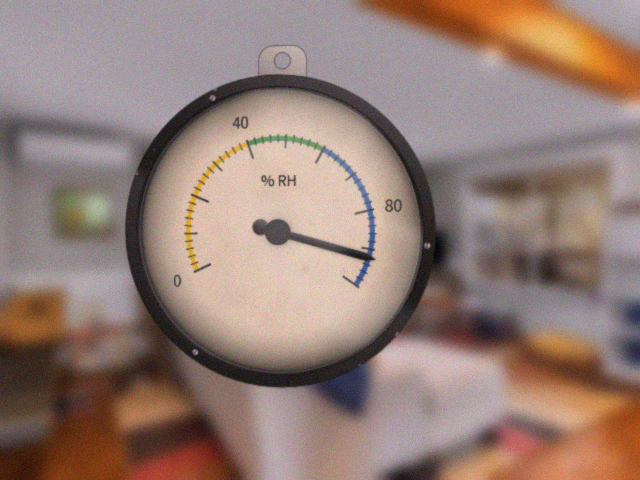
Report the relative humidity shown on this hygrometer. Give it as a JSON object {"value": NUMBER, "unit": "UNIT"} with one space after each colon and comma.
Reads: {"value": 92, "unit": "%"}
